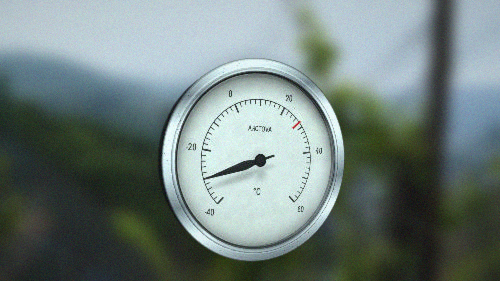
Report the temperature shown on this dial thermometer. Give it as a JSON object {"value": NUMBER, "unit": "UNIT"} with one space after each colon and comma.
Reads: {"value": -30, "unit": "°C"}
